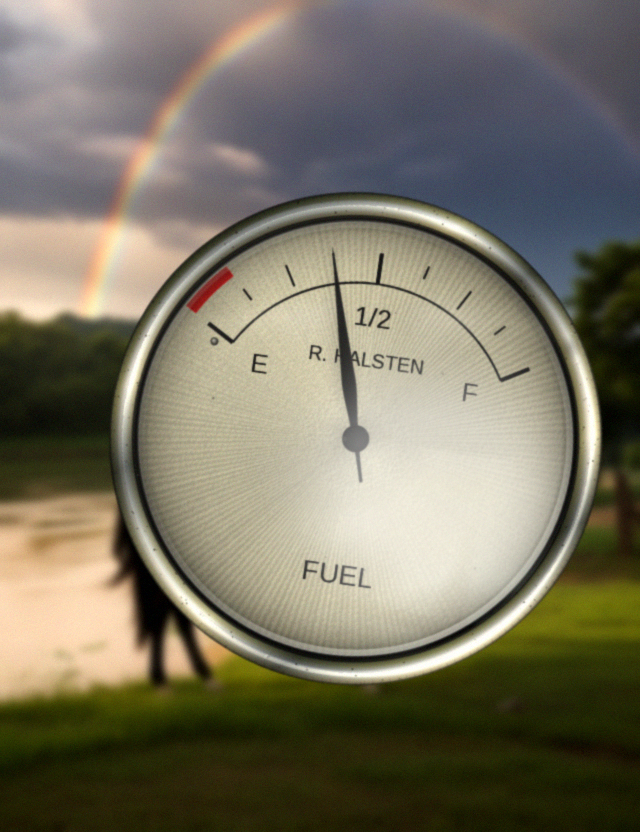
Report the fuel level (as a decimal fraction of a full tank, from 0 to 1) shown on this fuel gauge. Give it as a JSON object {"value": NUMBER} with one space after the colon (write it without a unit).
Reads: {"value": 0.375}
